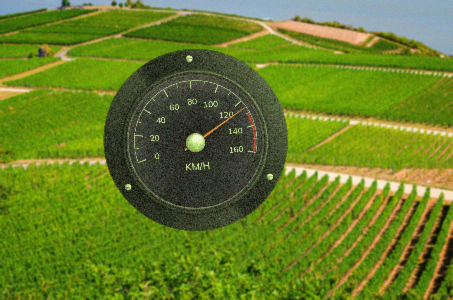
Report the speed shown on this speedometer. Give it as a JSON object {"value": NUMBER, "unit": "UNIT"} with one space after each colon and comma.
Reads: {"value": 125, "unit": "km/h"}
